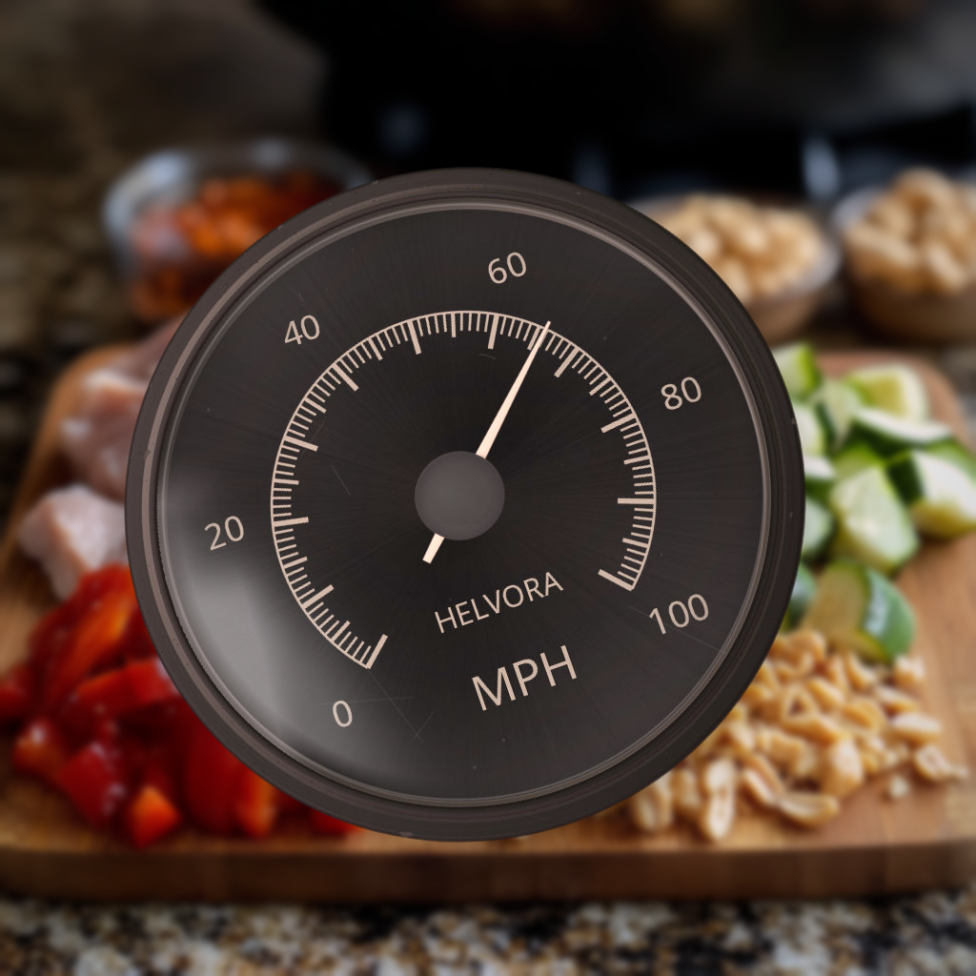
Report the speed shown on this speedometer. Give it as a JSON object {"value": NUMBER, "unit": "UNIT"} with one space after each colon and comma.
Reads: {"value": 66, "unit": "mph"}
